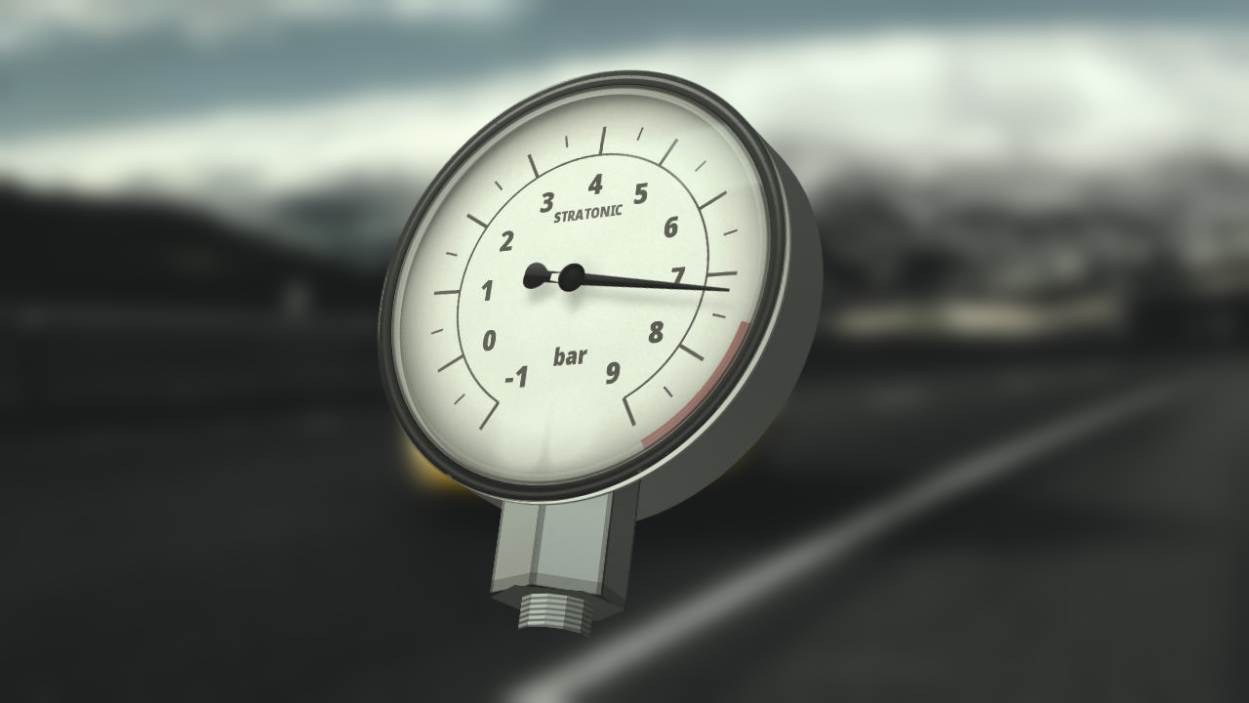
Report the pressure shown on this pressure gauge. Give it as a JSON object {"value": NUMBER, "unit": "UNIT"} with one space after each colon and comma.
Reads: {"value": 7.25, "unit": "bar"}
